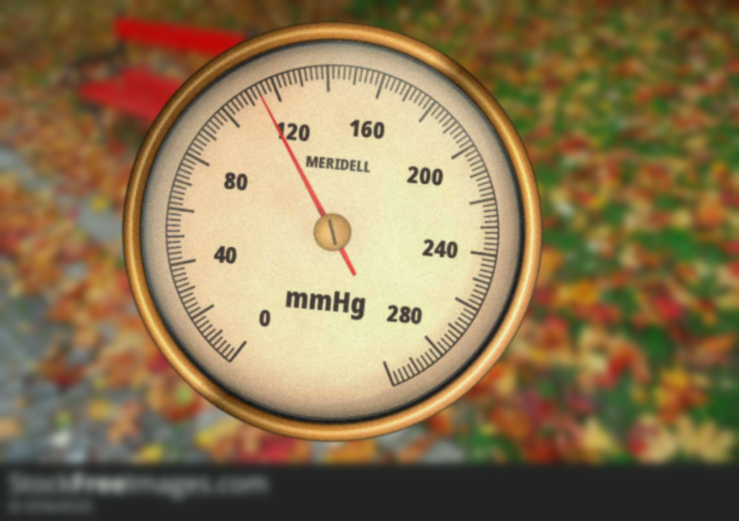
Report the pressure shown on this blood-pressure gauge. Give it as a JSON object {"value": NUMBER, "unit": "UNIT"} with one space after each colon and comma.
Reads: {"value": 114, "unit": "mmHg"}
